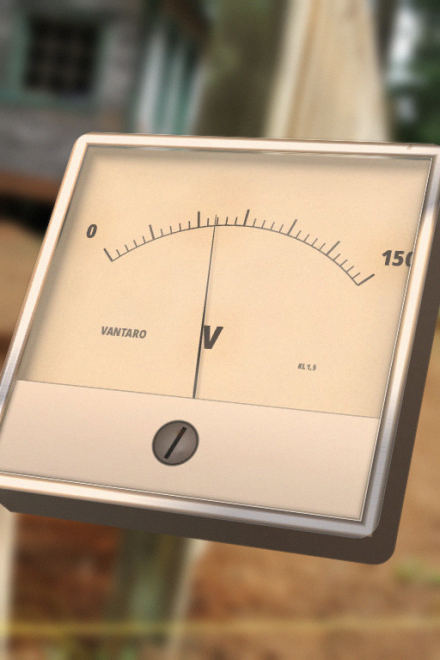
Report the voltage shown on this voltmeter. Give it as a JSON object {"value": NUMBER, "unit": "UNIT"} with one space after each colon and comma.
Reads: {"value": 60, "unit": "V"}
